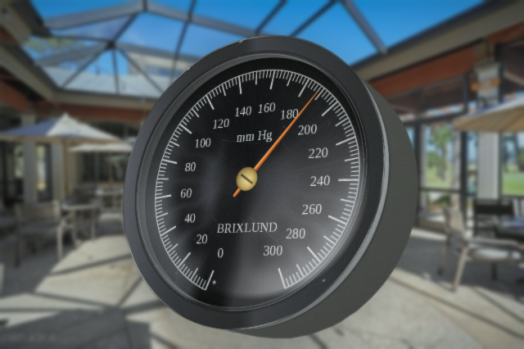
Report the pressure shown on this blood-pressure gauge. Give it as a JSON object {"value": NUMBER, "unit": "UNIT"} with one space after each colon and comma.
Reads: {"value": 190, "unit": "mmHg"}
